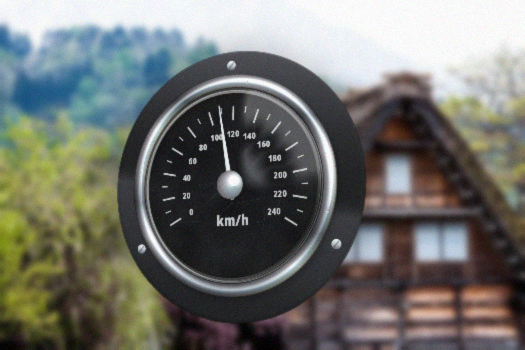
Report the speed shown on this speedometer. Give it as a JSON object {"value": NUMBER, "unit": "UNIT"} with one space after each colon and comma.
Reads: {"value": 110, "unit": "km/h"}
